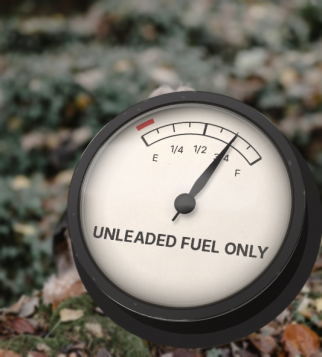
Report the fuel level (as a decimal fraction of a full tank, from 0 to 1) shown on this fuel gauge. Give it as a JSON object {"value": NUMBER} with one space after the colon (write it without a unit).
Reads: {"value": 0.75}
